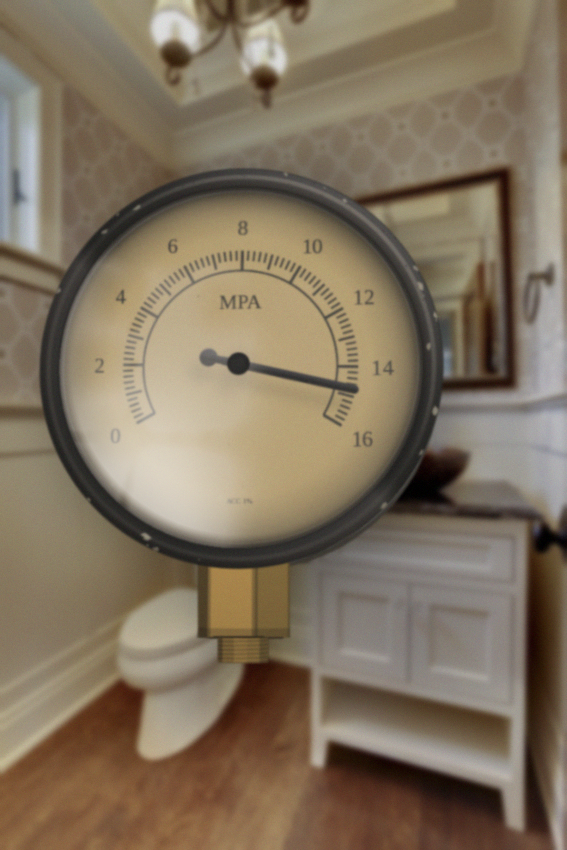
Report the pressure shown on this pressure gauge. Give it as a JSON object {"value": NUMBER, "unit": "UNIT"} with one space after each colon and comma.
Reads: {"value": 14.8, "unit": "MPa"}
